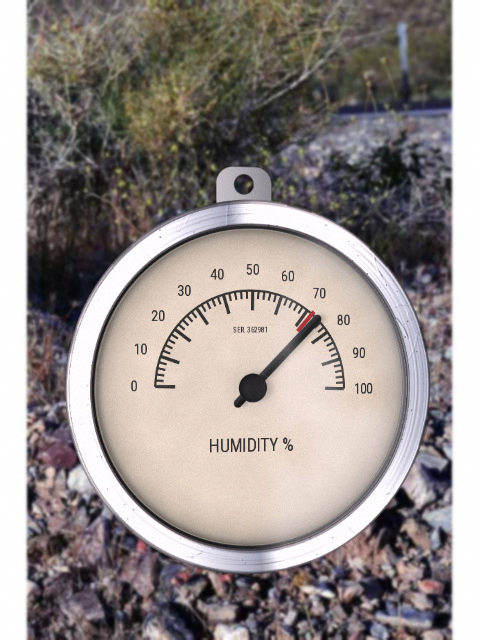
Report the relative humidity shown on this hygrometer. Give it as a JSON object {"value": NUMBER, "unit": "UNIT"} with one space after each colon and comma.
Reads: {"value": 74, "unit": "%"}
